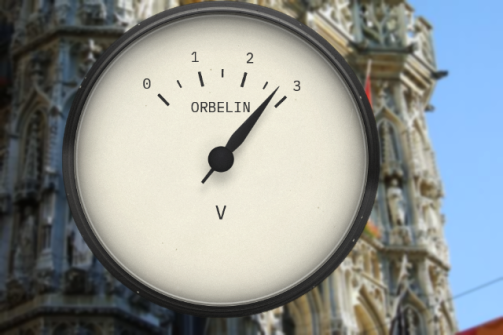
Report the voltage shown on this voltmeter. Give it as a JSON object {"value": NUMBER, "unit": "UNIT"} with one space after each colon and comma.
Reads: {"value": 2.75, "unit": "V"}
